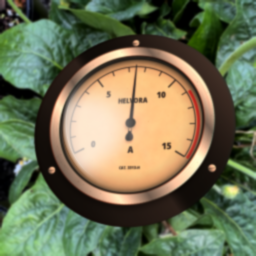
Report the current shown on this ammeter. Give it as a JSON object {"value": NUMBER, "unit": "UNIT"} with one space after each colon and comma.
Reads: {"value": 7.5, "unit": "A"}
